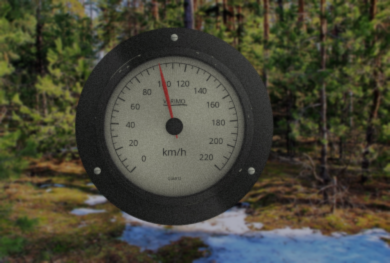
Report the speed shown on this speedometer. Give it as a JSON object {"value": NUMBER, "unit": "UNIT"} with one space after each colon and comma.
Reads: {"value": 100, "unit": "km/h"}
